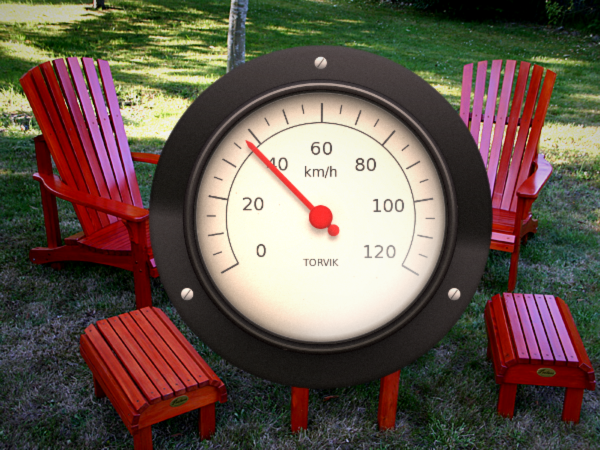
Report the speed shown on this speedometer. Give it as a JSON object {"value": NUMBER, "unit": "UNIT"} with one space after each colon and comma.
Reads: {"value": 37.5, "unit": "km/h"}
